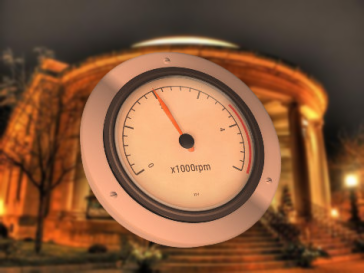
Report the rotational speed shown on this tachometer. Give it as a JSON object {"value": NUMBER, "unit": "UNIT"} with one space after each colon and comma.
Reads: {"value": 2000, "unit": "rpm"}
